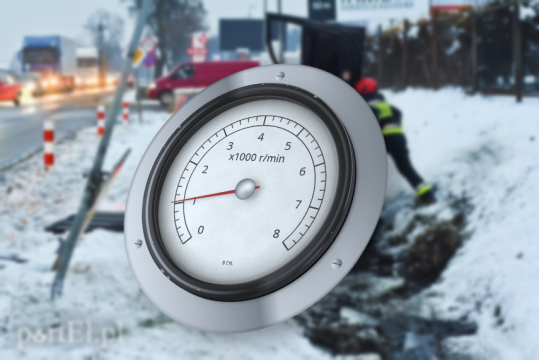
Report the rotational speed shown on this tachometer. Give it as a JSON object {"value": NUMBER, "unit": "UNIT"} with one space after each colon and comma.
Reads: {"value": 1000, "unit": "rpm"}
